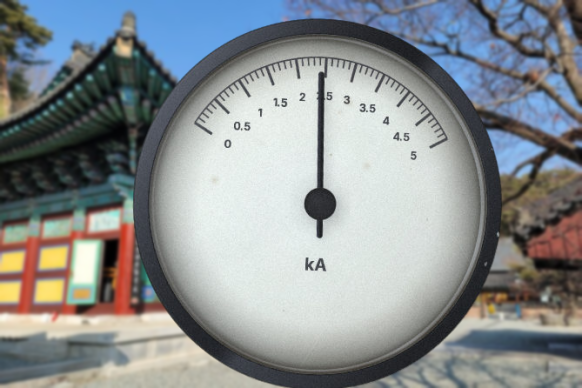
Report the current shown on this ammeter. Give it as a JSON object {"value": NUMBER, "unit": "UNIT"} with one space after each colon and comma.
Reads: {"value": 2.4, "unit": "kA"}
